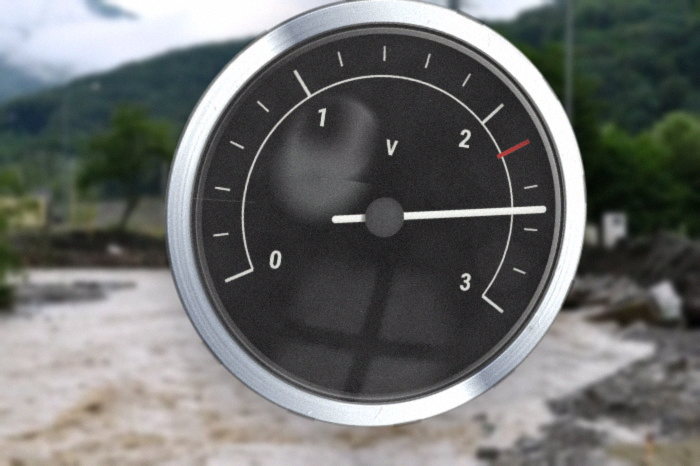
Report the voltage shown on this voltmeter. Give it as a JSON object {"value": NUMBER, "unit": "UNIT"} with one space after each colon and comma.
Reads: {"value": 2.5, "unit": "V"}
